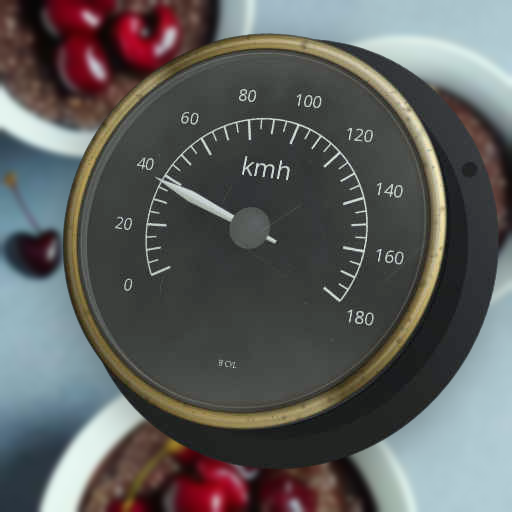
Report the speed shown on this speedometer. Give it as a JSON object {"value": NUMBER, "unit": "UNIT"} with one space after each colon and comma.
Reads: {"value": 37.5, "unit": "km/h"}
